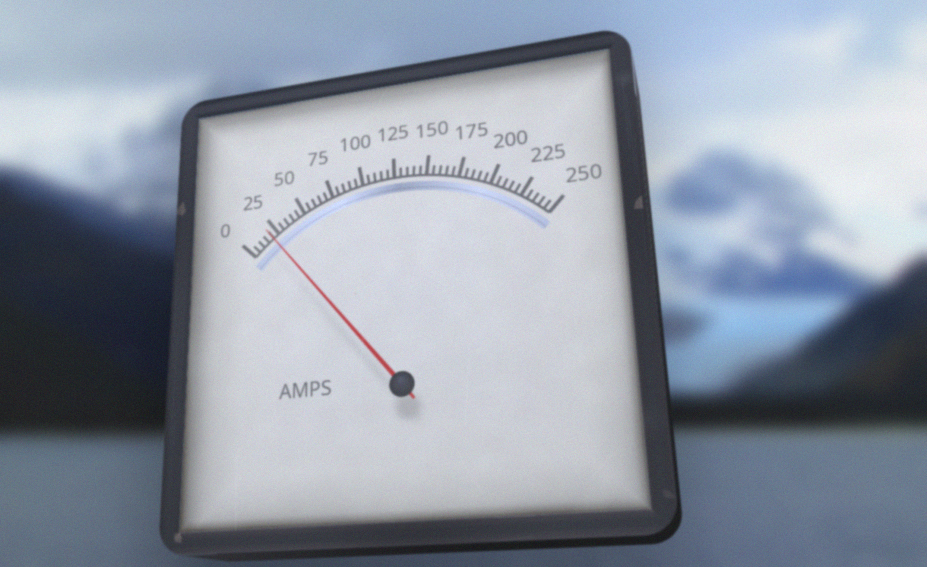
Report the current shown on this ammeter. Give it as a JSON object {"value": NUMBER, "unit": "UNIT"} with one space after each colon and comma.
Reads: {"value": 20, "unit": "A"}
